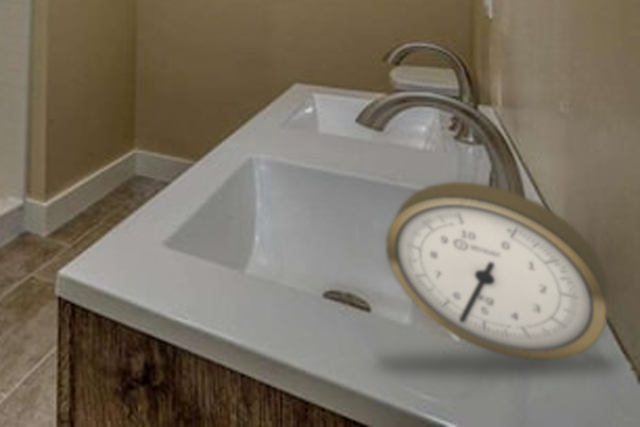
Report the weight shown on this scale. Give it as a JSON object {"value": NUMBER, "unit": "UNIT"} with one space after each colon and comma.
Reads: {"value": 5.5, "unit": "kg"}
